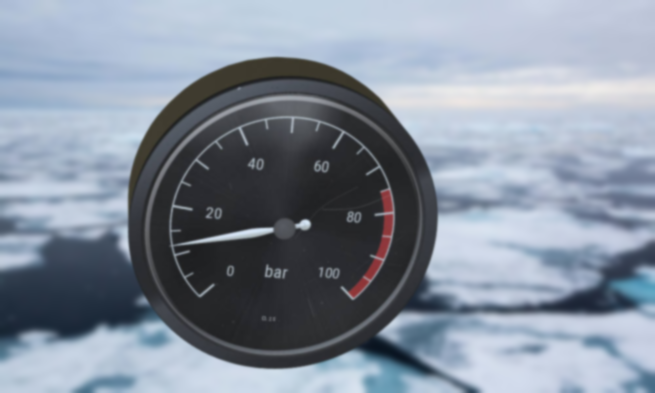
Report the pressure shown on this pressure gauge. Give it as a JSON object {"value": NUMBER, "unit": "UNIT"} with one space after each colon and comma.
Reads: {"value": 12.5, "unit": "bar"}
